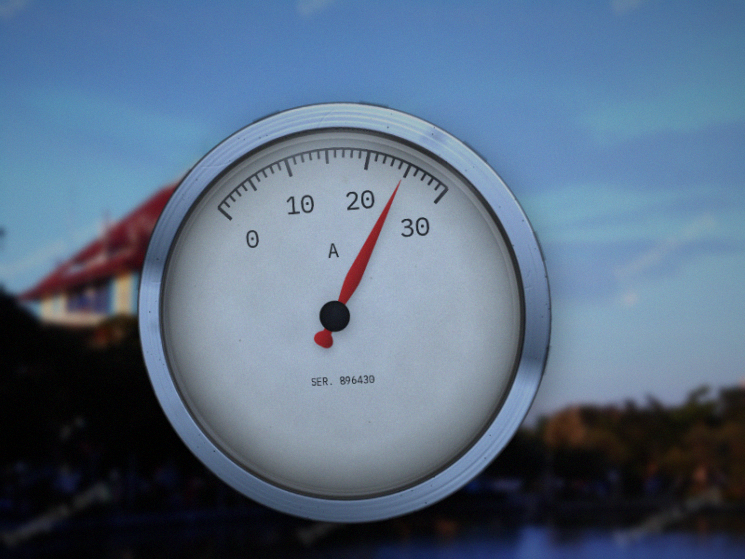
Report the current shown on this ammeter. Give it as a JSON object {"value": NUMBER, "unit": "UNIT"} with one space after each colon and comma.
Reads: {"value": 25, "unit": "A"}
